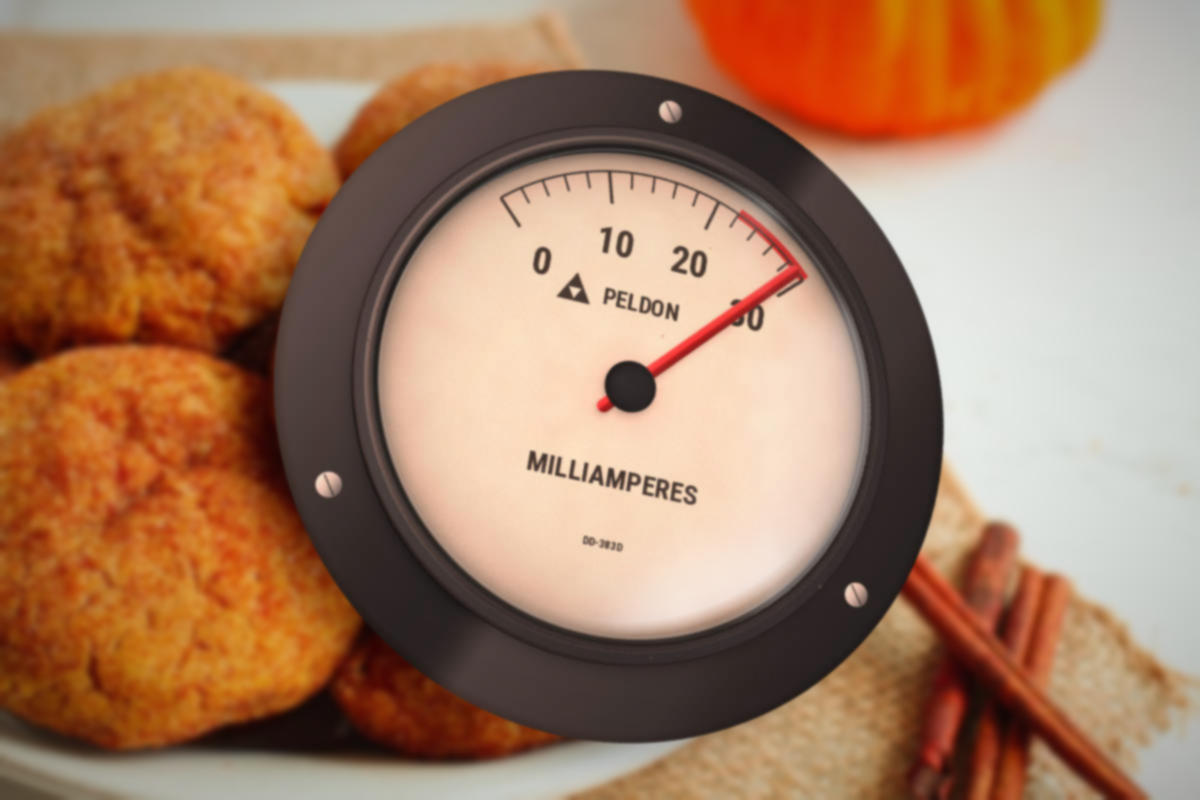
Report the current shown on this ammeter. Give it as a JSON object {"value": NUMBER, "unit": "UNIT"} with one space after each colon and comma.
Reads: {"value": 29, "unit": "mA"}
